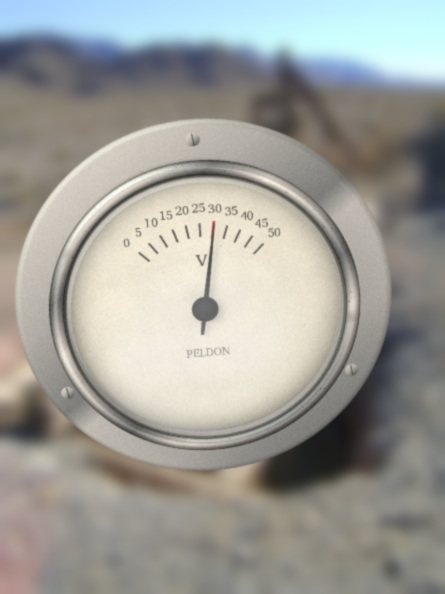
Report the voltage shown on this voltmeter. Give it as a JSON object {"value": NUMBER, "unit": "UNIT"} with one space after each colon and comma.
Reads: {"value": 30, "unit": "V"}
